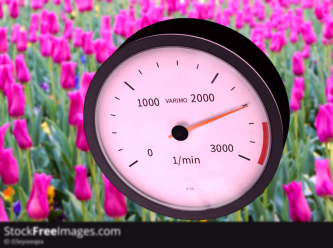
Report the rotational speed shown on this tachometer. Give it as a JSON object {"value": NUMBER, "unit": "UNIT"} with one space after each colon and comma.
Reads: {"value": 2400, "unit": "rpm"}
